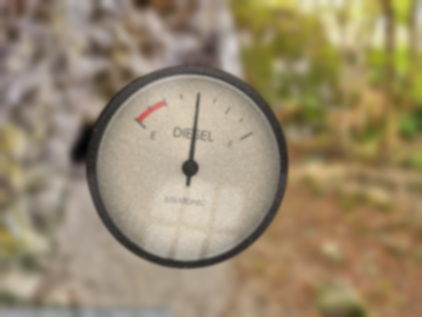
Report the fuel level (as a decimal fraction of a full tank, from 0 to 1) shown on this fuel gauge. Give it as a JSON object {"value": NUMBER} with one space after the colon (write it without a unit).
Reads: {"value": 0.5}
